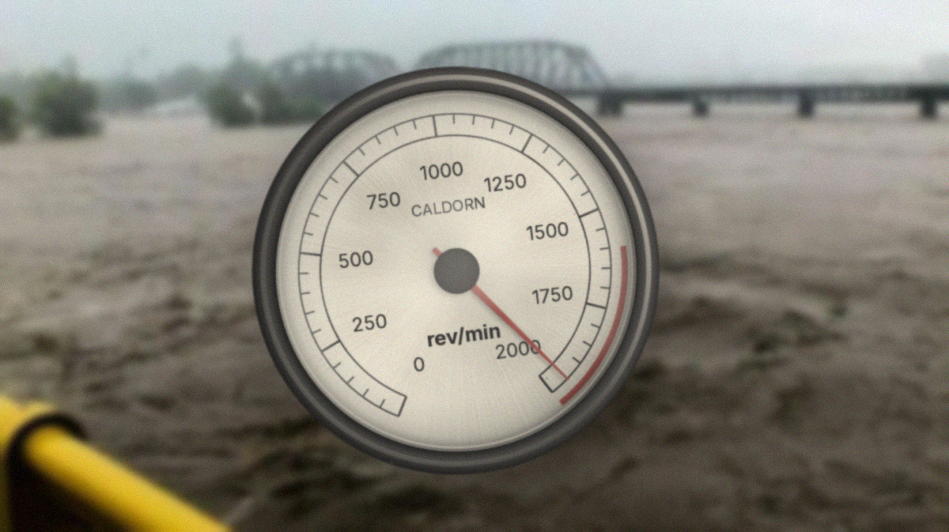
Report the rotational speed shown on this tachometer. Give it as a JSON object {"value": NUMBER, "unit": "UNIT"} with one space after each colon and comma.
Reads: {"value": 1950, "unit": "rpm"}
